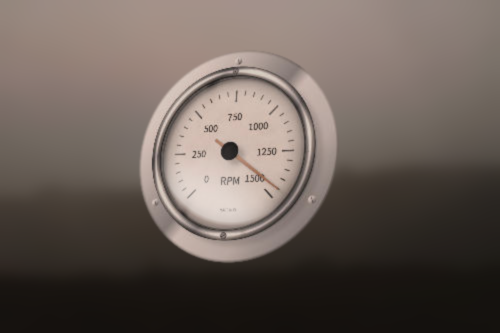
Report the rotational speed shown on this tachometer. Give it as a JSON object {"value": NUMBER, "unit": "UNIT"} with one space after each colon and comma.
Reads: {"value": 1450, "unit": "rpm"}
